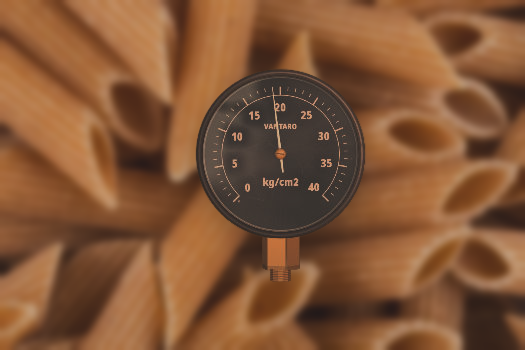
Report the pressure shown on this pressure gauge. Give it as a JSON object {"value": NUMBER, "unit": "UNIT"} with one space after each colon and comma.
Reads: {"value": 19, "unit": "kg/cm²"}
